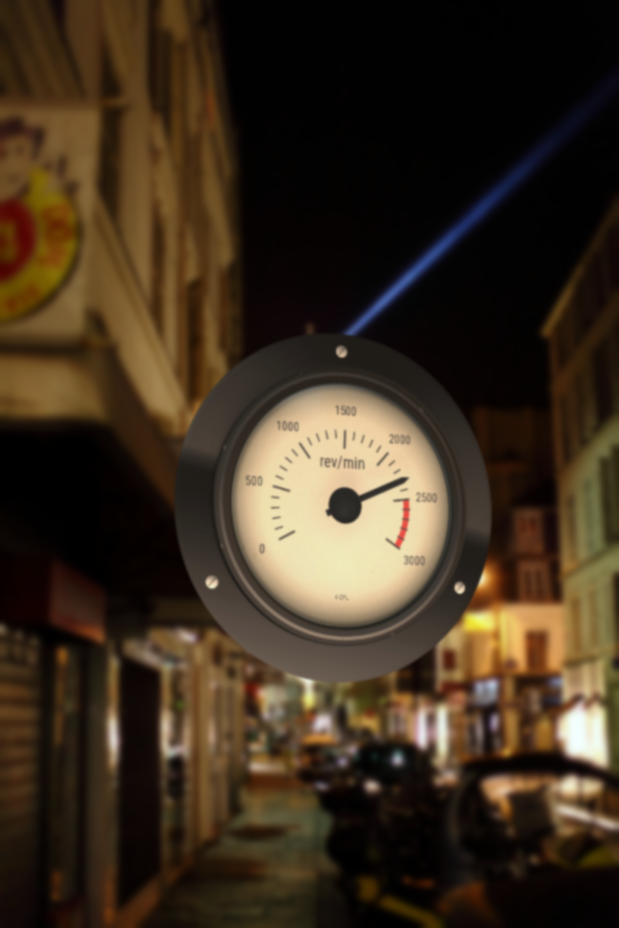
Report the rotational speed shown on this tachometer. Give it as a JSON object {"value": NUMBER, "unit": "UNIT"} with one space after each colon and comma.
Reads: {"value": 2300, "unit": "rpm"}
